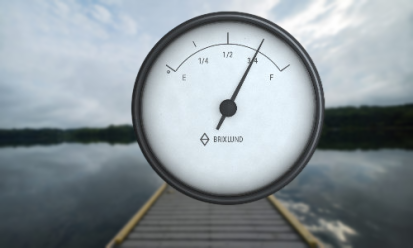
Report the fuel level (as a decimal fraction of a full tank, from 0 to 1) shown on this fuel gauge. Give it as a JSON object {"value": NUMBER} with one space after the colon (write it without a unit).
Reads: {"value": 0.75}
